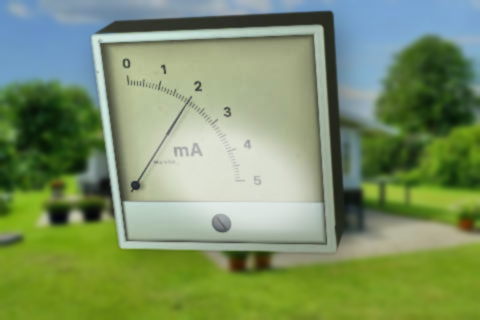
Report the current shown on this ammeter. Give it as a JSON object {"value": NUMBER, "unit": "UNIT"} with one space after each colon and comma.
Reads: {"value": 2, "unit": "mA"}
